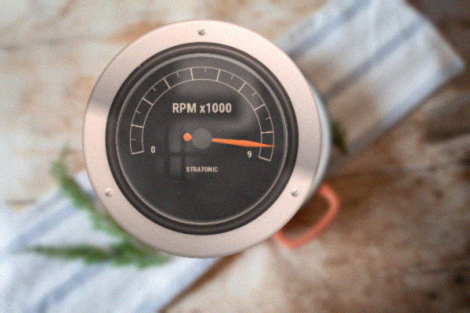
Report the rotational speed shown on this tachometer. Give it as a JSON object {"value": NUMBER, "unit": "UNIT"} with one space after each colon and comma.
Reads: {"value": 8500, "unit": "rpm"}
